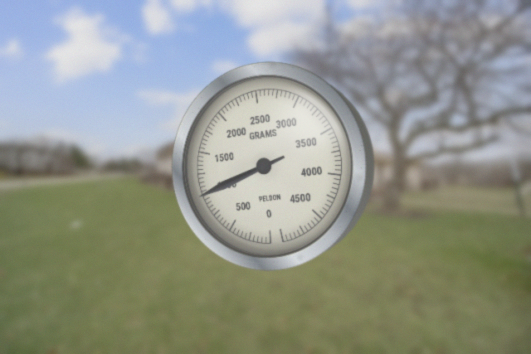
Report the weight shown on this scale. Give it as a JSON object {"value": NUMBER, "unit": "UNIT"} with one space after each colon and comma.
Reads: {"value": 1000, "unit": "g"}
